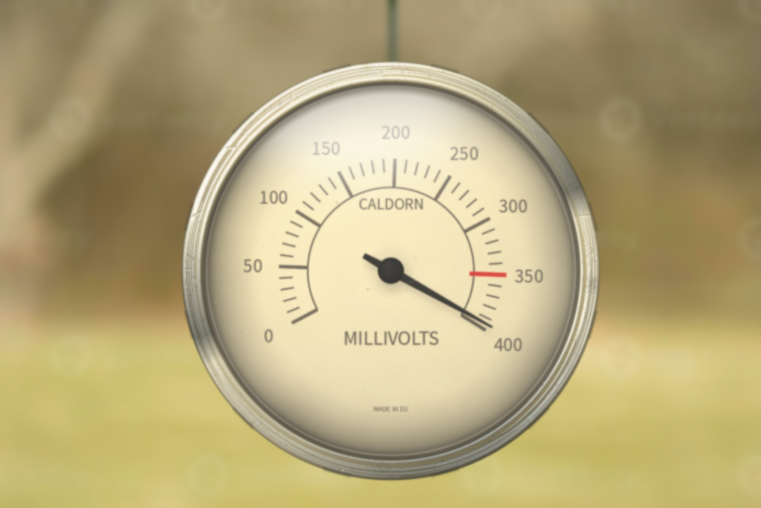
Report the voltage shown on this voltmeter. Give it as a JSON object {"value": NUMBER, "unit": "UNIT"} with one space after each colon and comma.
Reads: {"value": 395, "unit": "mV"}
